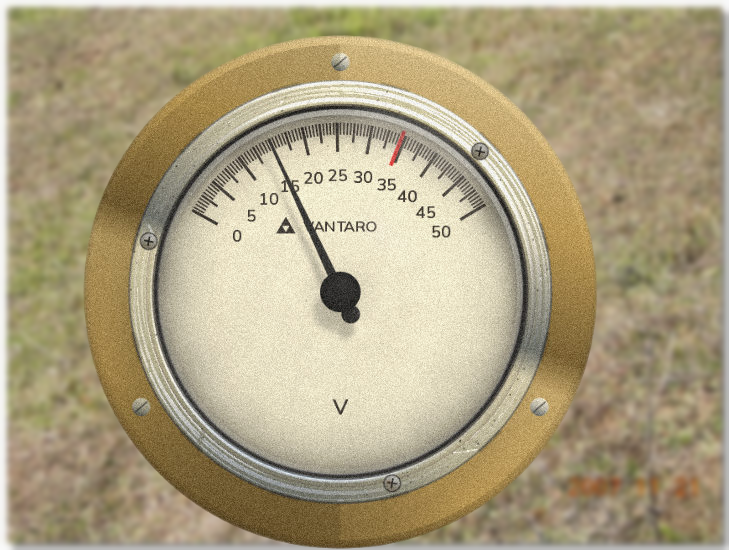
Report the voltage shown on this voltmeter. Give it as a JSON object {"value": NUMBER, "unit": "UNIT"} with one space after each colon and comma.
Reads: {"value": 15, "unit": "V"}
